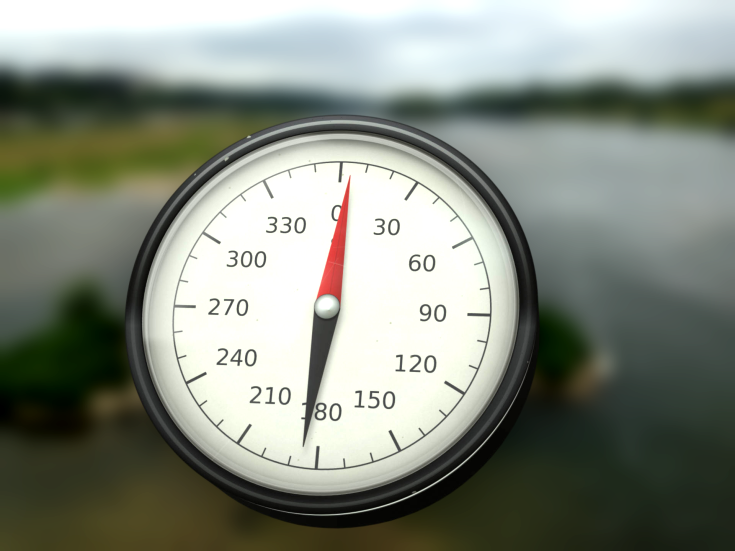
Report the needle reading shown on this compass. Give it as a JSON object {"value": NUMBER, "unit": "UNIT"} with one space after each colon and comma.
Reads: {"value": 5, "unit": "°"}
